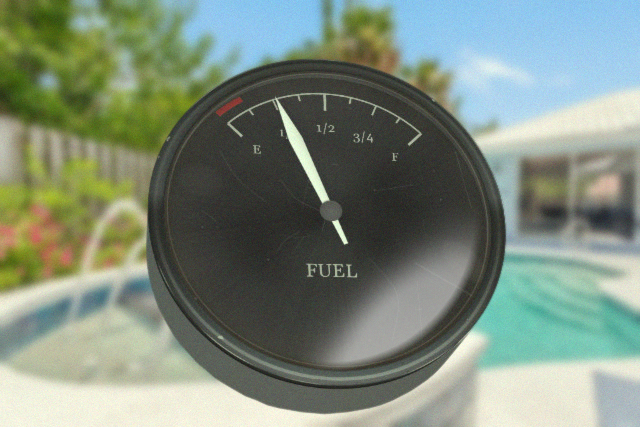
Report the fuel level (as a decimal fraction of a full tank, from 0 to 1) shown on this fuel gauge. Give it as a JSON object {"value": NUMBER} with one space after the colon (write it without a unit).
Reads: {"value": 0.25}
